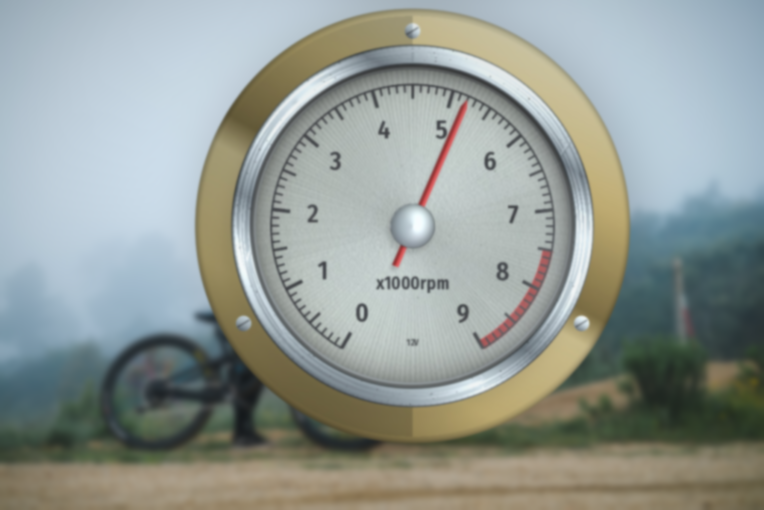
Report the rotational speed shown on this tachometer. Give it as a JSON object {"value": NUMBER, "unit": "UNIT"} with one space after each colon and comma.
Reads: {"value": 5200, "unit": "rpm"}
